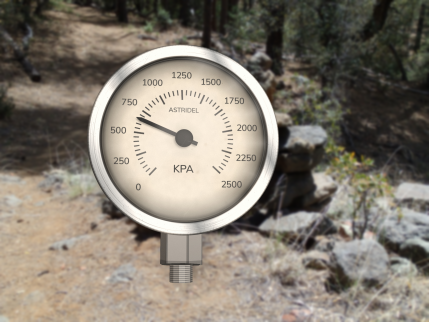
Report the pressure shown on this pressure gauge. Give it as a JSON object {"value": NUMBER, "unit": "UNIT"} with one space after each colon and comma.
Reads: {"value": 650, "unit": "kPa"}
